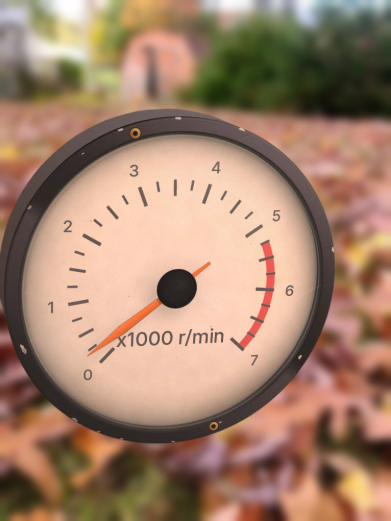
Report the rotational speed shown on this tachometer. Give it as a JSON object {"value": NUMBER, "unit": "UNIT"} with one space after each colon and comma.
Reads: {"value": 250, "unit": "rpm"}
